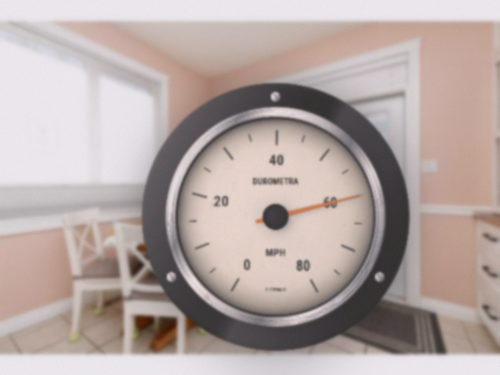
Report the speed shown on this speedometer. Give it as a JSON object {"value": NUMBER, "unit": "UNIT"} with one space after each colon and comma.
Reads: {"value": 60, "unit": "mph"}
